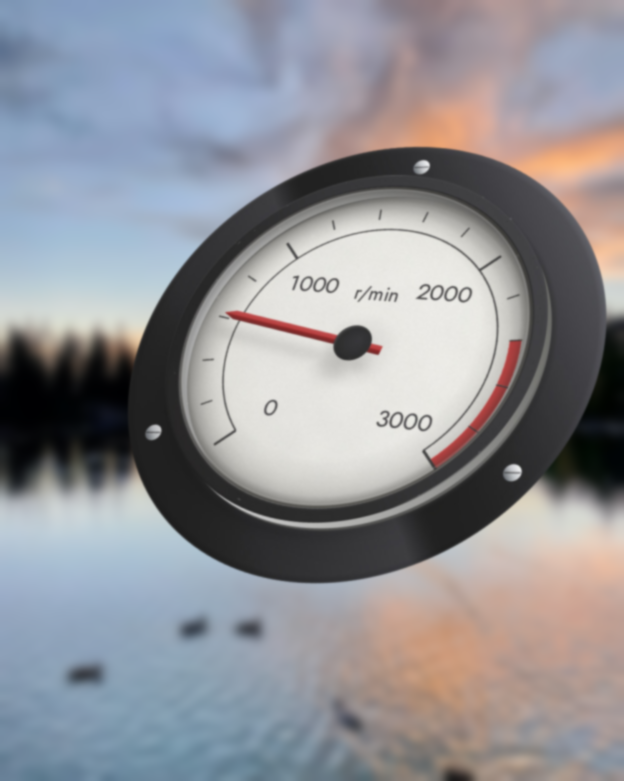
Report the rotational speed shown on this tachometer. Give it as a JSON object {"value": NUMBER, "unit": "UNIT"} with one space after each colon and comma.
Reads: {"value": 600, "unit": "rpm"}
